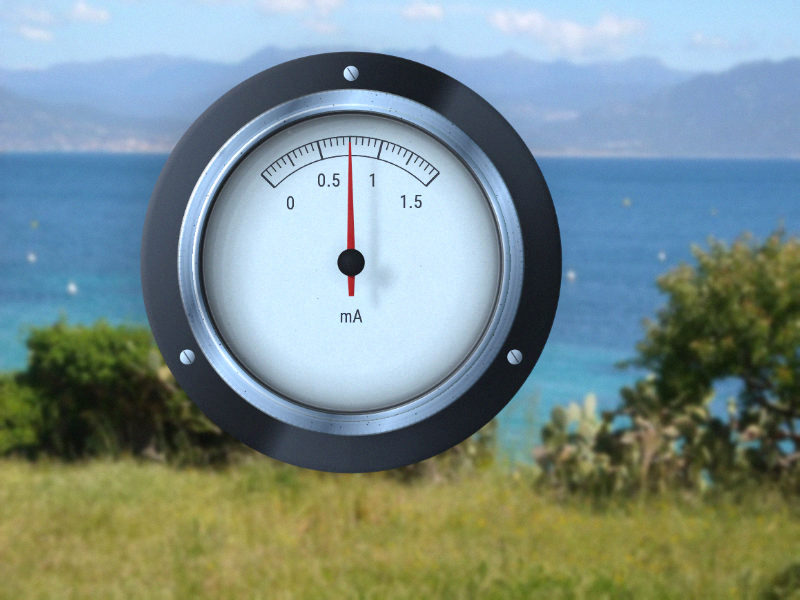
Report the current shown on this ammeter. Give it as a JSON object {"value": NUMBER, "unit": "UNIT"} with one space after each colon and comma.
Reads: {"value": 0.75, "unit": "mA"}
